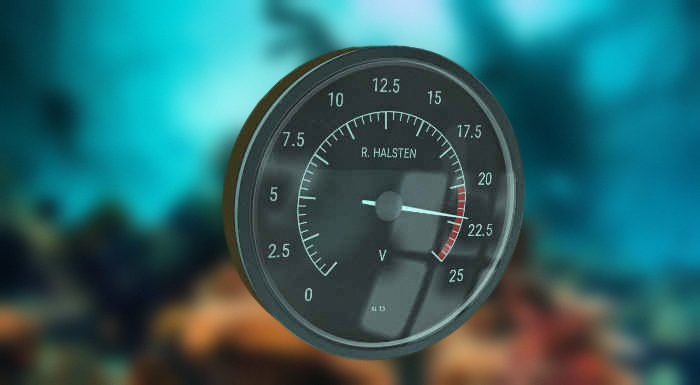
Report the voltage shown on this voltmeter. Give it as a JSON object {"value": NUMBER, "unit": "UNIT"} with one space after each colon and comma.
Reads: {"value": 22, "unit": "V"}
